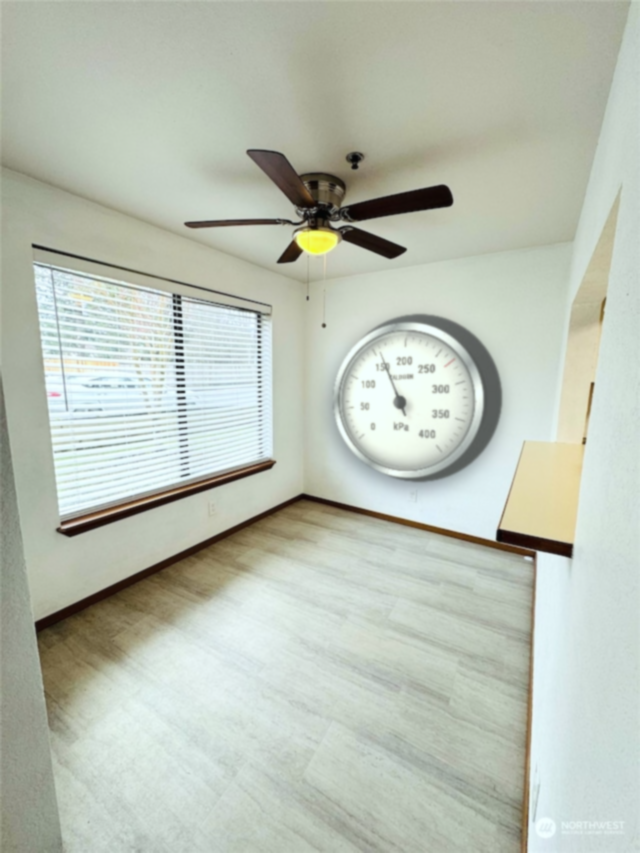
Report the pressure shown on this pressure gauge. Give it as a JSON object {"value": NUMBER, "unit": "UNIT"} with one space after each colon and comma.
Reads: {"value": 160, "unit": "kPa"}
